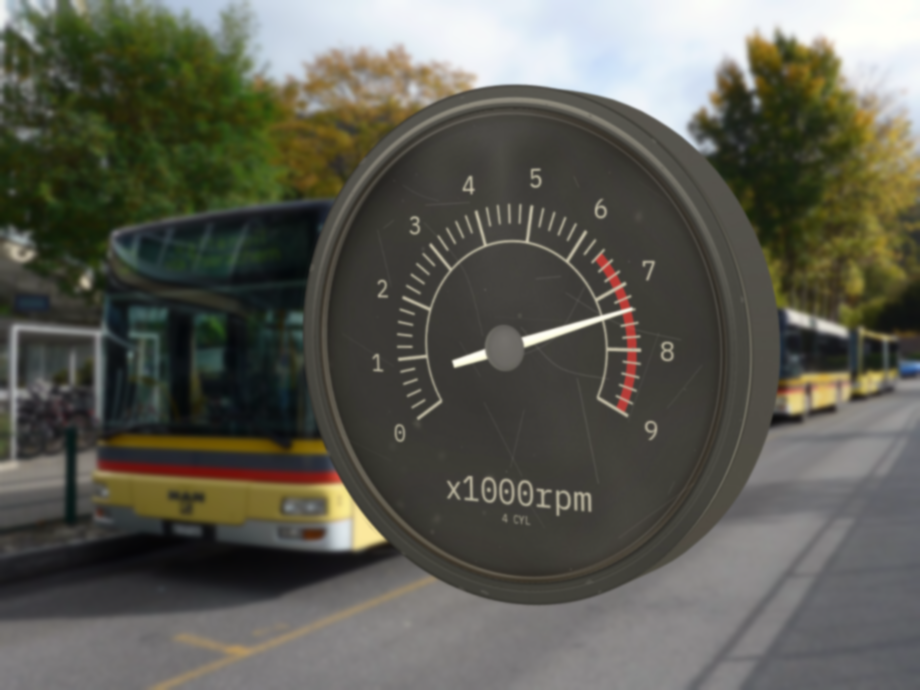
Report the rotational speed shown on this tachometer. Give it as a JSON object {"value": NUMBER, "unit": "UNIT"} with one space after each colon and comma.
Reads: {"value": 7400, "unit": "rpm"}
